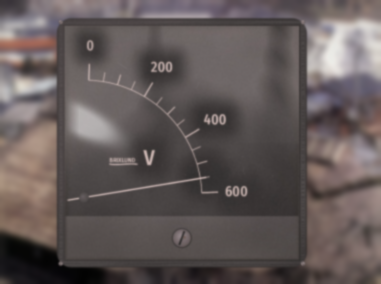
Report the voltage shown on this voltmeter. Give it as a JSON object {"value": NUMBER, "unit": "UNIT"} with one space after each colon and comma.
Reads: {"value": 550, "unit": "V"}
